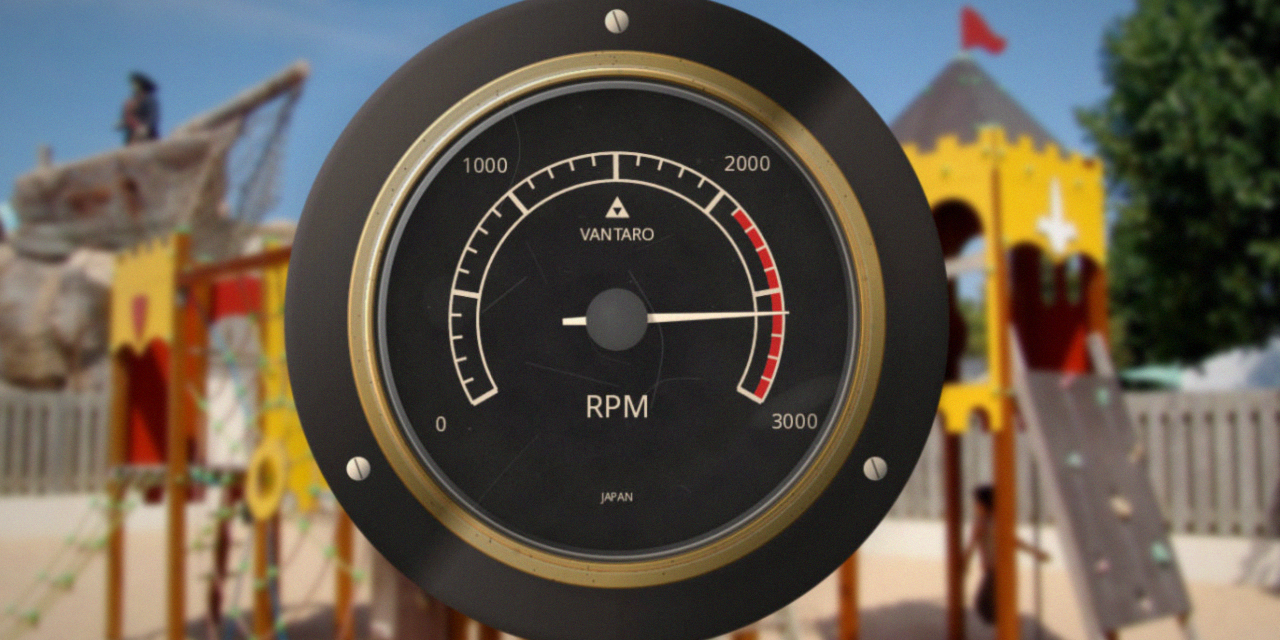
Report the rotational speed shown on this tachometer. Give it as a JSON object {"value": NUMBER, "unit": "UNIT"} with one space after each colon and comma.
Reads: {"value": 2600, "unit": "rpm"}
